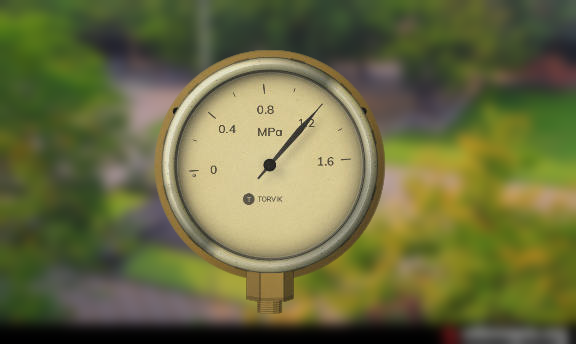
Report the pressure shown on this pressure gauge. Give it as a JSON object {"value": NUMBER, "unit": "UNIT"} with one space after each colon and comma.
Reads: {"value": 1.2, "unit": "MPa"}
